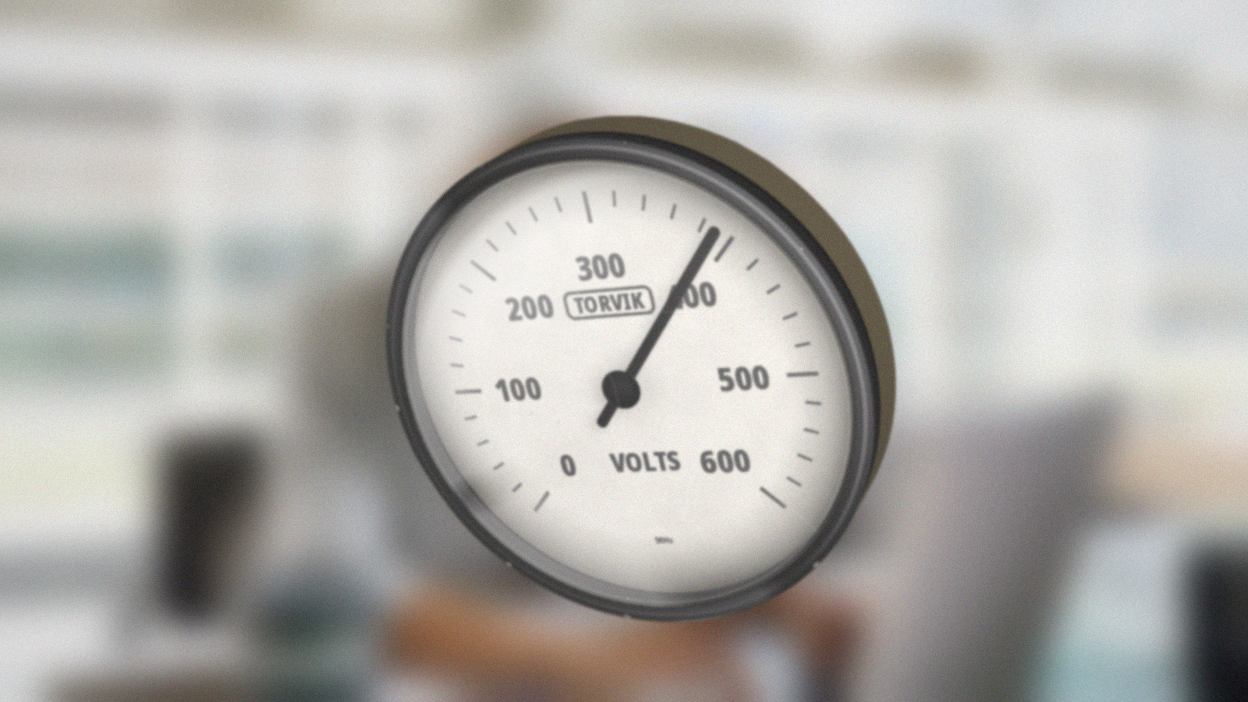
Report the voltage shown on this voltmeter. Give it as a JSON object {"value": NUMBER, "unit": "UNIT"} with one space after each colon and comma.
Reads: {"value": 390, "unit": "V"}
